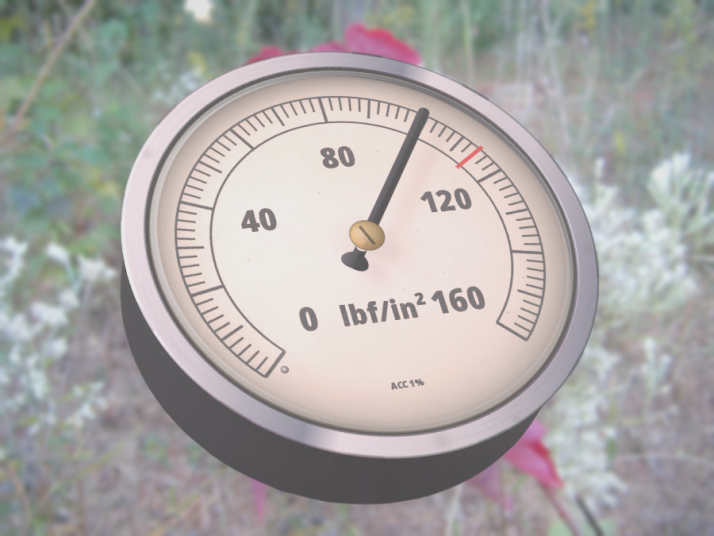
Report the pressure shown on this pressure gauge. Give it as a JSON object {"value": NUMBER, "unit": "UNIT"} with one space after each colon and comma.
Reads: {"value": 101, "unit": "psi"}
